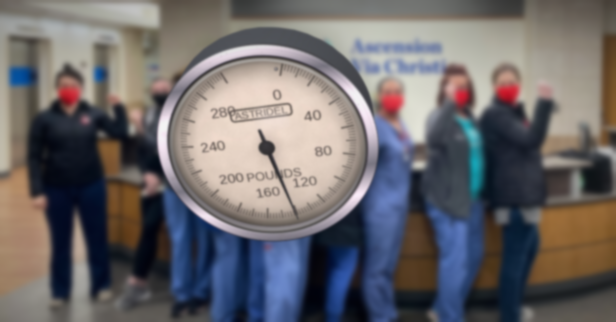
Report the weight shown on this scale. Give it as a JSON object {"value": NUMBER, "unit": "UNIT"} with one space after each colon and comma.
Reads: {"value": 140, "unit": "lb"}
